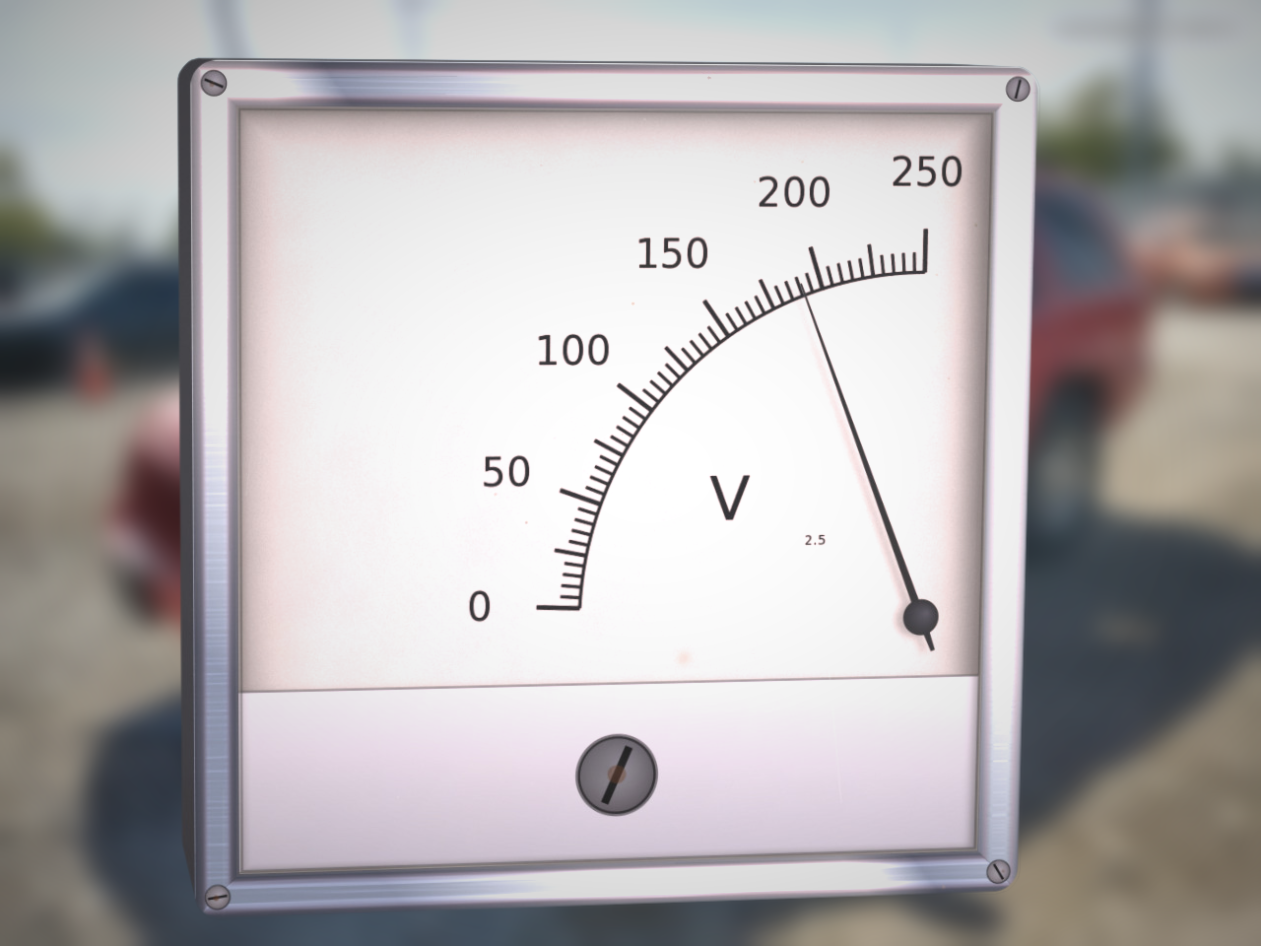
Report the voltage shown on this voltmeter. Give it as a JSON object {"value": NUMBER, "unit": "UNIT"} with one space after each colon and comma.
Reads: {"value": 190, "unit": "V"}
